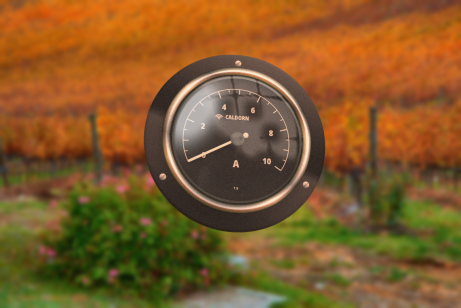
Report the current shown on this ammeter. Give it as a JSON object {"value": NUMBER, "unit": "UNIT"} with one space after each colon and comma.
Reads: {"value": 0, "unit": "A"}
